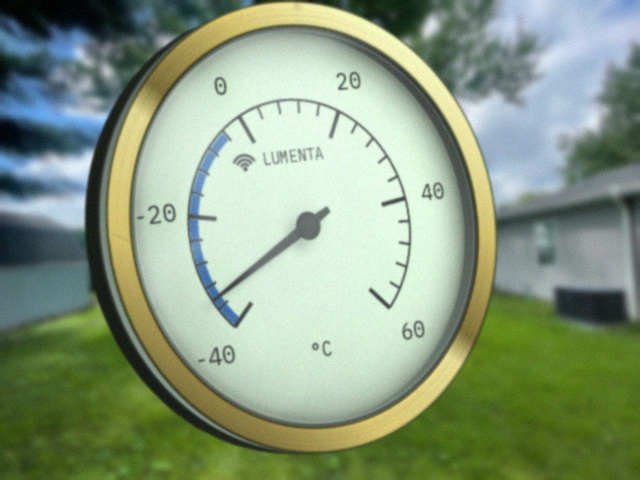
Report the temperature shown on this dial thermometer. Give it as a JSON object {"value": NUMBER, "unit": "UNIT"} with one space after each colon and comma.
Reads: {"value": -34, "unit": "°C"}
